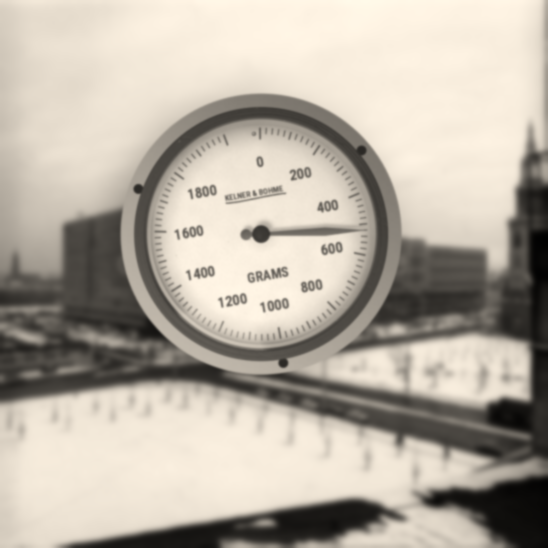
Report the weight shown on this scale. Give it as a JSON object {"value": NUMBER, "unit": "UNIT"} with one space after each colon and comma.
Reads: {"value": 520, "unit": "g"}
